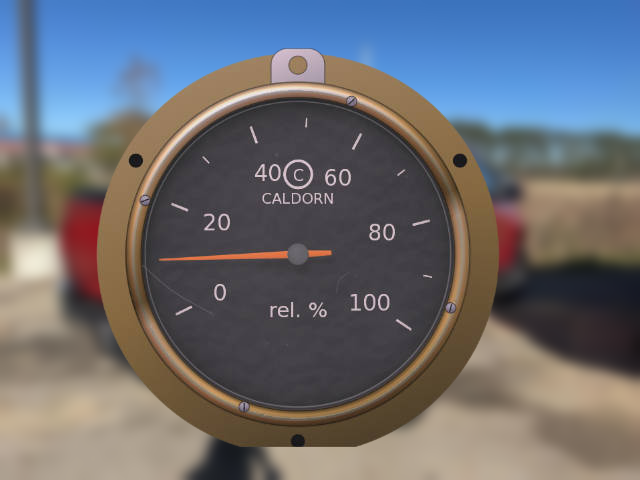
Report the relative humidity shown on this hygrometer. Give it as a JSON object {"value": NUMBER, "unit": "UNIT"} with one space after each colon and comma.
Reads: {"value": 10, "unit": "%"}
